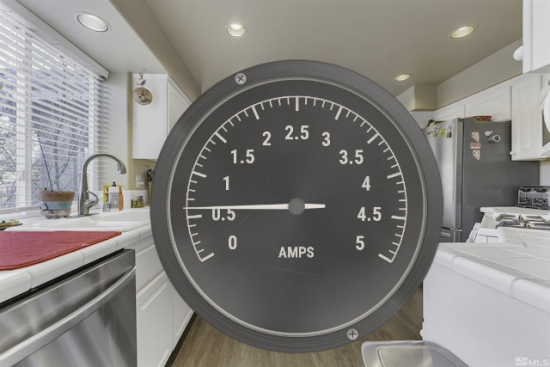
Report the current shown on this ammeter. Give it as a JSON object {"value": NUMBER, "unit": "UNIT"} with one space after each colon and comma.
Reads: {"value": 0.6, "unit": "A"}
